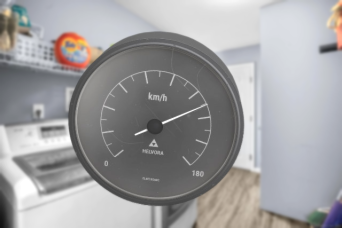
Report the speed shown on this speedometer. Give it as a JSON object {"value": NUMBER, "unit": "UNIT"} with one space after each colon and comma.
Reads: {"value": 130, "unit": "km/h"}
